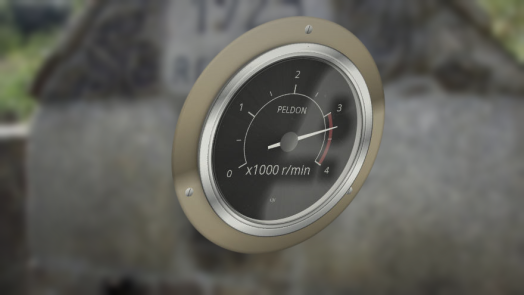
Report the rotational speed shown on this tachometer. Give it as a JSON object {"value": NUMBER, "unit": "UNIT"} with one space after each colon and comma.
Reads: {"value": 3250, "unit": "rpm"}
